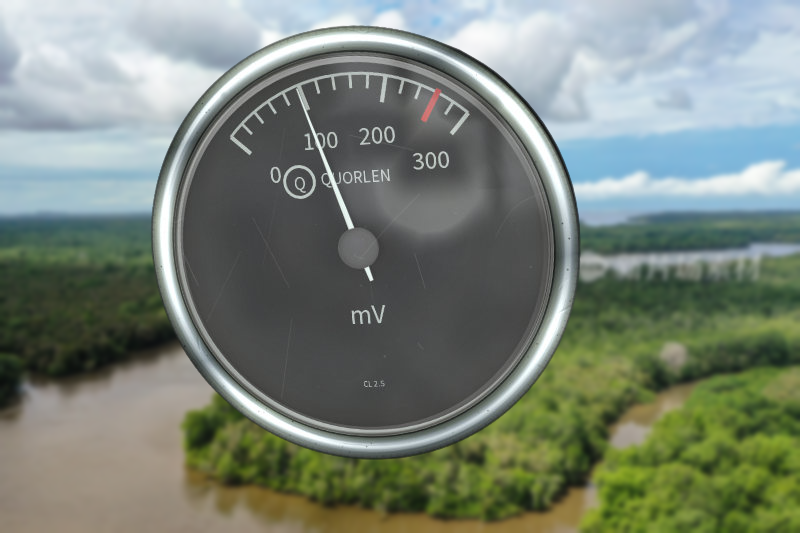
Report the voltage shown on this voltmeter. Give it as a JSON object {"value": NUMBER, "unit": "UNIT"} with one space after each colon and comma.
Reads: {"value": 100, "unit": "mV"}
